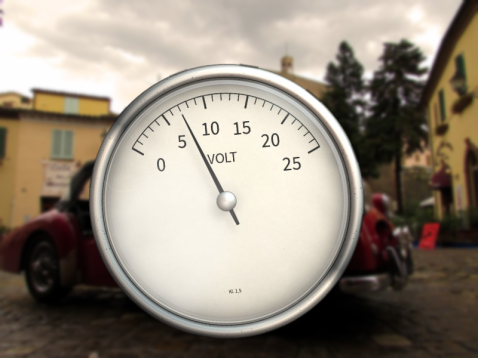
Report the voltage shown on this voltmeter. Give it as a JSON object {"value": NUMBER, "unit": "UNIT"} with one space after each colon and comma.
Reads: {"value": 7, "unit": "V"}
